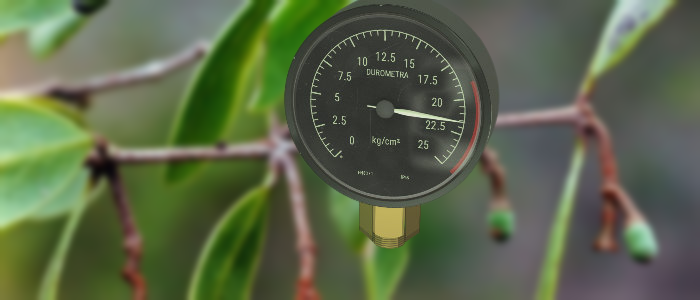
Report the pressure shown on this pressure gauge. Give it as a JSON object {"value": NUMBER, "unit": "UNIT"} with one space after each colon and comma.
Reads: {"value": 21.5, "unit": "kg/cm²"}
